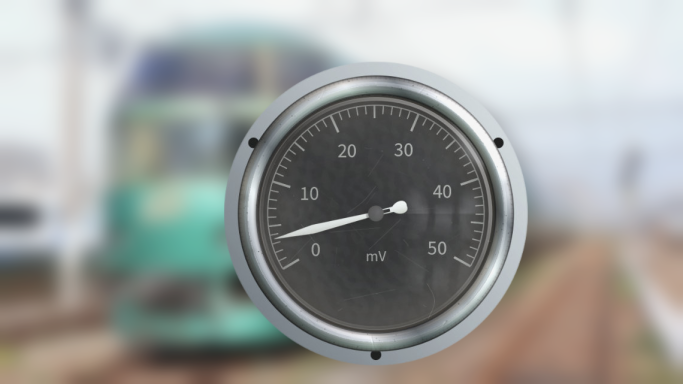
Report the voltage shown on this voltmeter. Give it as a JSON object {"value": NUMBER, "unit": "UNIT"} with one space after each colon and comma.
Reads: {"value": 3.5, "unit": "mV"}
